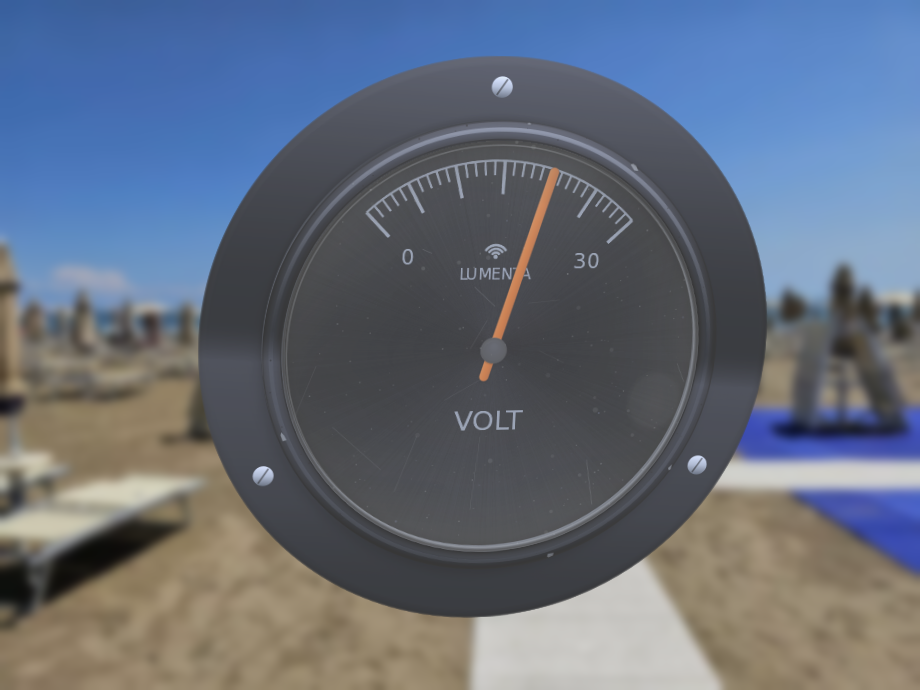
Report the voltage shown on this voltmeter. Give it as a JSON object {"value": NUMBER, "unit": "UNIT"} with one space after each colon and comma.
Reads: {"value": 20, "unit": "V"}
